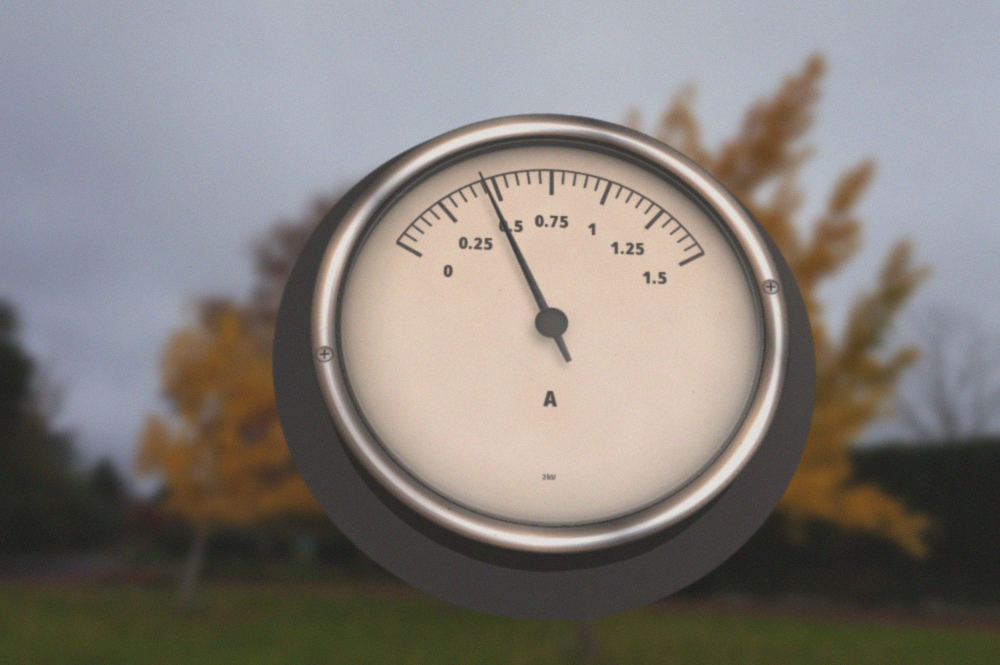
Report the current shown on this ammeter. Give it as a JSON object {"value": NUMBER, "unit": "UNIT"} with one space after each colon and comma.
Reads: {"value": 0.45, "unit": "A"}
